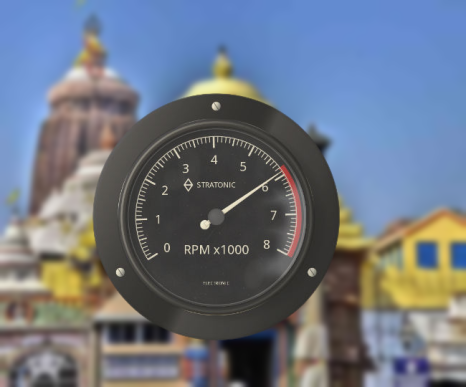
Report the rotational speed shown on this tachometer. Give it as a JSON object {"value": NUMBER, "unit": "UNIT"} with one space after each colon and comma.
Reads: {"value": 5900, "unit": "rpm"}
